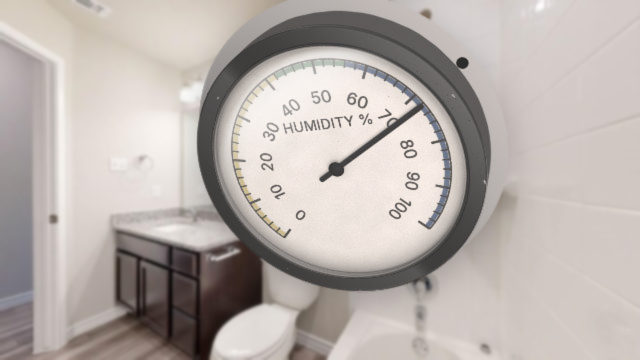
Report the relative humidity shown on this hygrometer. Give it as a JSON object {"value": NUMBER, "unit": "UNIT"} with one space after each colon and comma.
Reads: {"value": 72, "unit": "%"}
